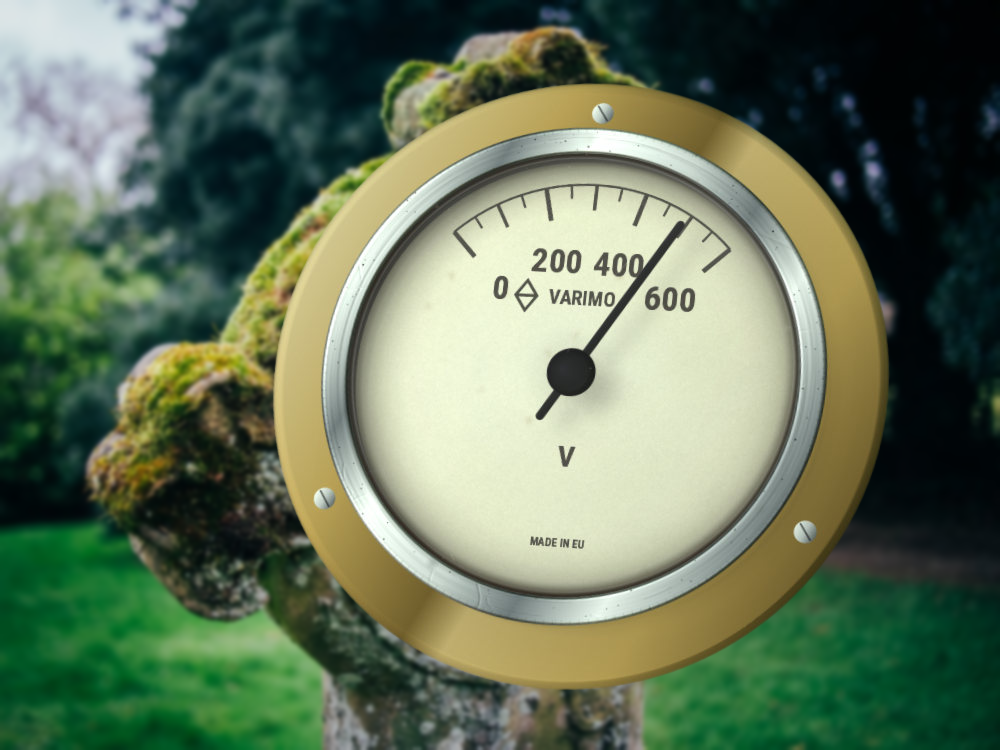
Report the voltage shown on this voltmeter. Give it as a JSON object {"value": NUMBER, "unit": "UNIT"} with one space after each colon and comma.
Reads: {"value": 500, "unit": "V"}
